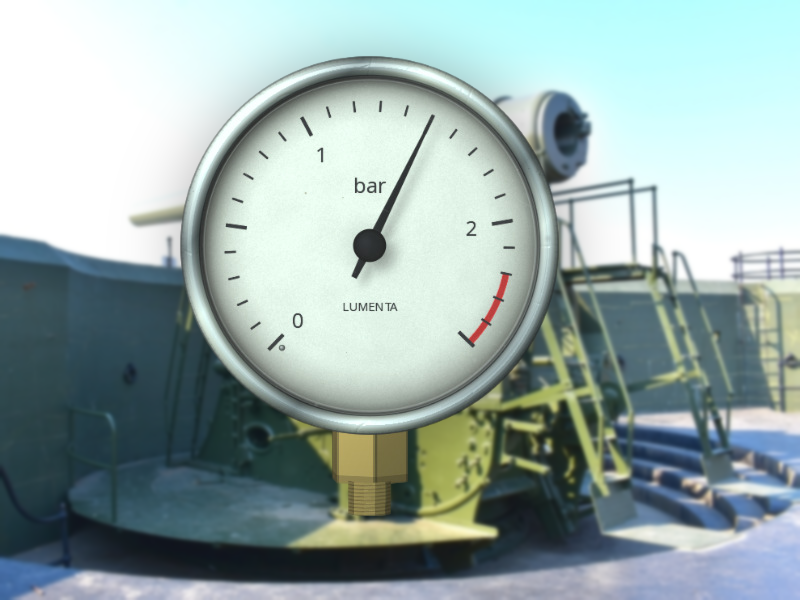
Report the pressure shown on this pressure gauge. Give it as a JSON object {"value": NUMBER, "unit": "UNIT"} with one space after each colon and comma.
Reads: {"value": 1.5, "unit": "bar"}
